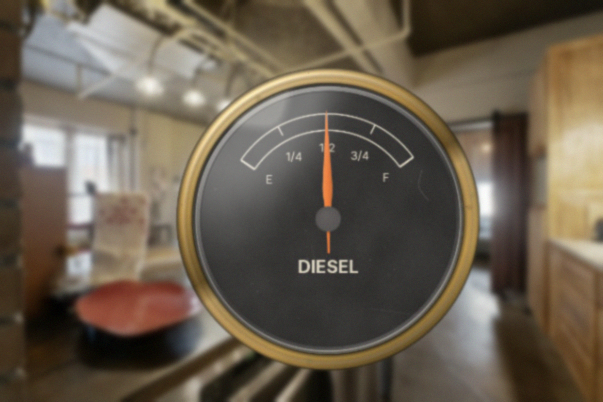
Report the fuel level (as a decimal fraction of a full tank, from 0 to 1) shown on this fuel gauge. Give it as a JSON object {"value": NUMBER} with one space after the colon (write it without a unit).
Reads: {"value": 0.5}
